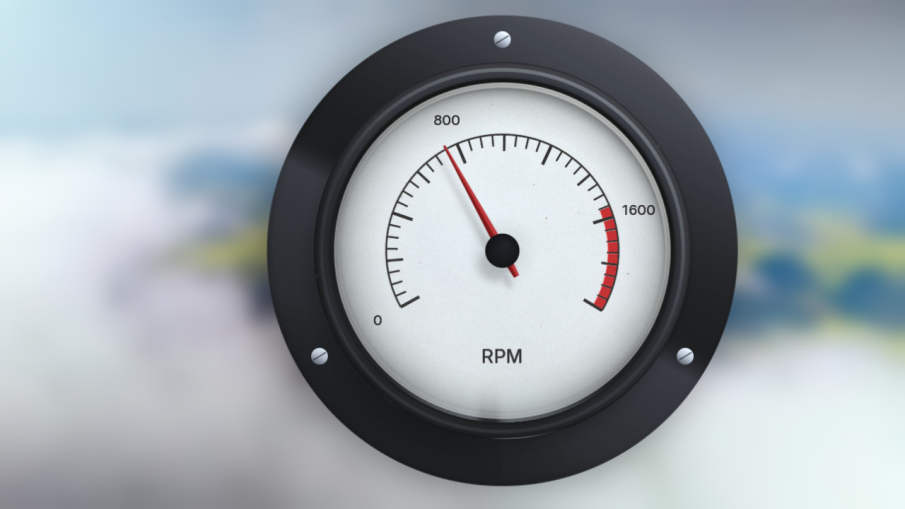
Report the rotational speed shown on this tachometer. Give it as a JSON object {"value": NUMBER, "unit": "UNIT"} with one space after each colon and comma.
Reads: {"value": 750, "unit": "rpm"}
